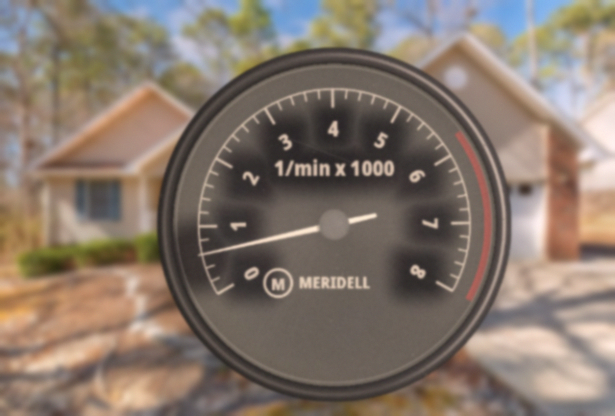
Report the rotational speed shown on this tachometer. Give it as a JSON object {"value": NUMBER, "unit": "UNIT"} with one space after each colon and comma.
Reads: {"value": 600, "unit": "rpm"}
